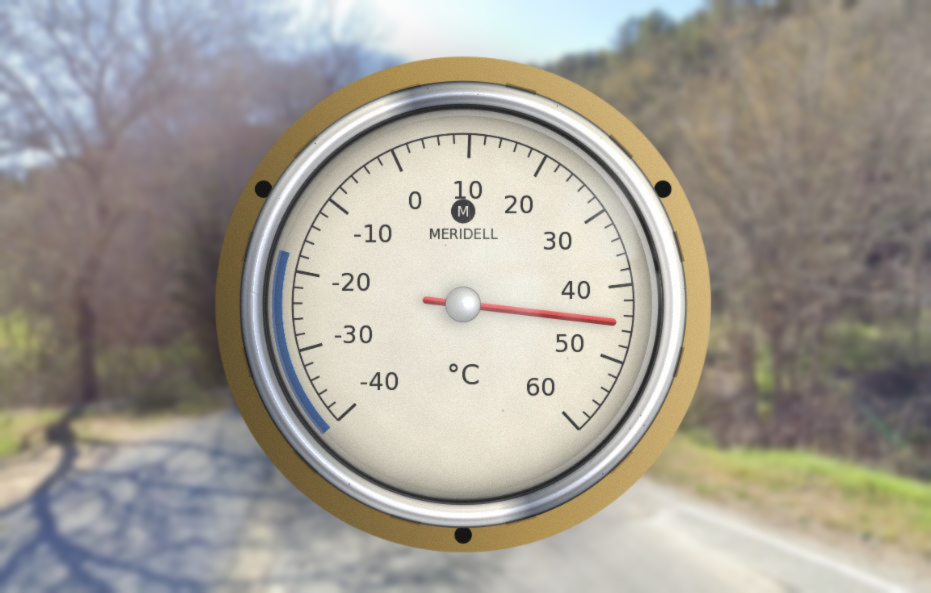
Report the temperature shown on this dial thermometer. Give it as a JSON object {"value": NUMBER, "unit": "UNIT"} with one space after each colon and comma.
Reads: {"value": 45, "unit": "°C"}
